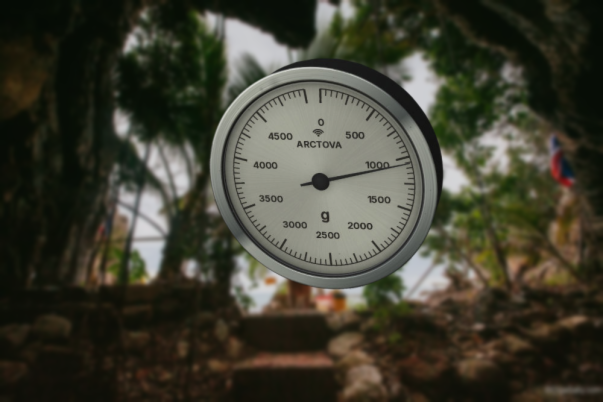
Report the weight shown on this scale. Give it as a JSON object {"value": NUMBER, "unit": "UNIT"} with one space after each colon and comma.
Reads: {"value": 1050, "unit": "g"}
